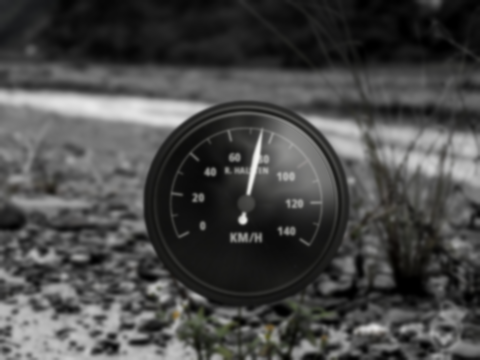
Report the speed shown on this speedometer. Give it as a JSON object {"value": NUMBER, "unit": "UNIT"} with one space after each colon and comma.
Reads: {"value": 75, "unit": "km/h"}
